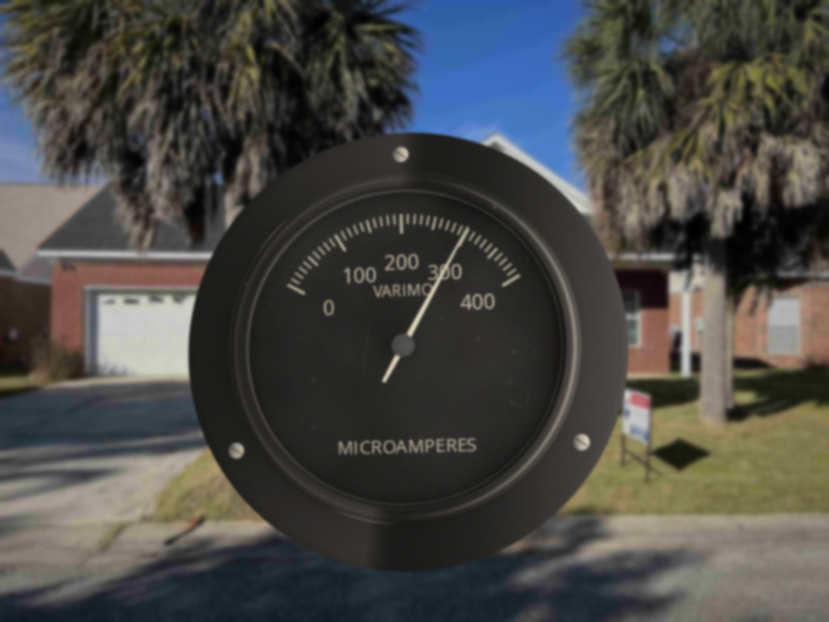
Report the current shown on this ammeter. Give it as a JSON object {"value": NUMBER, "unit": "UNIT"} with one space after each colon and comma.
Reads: {"value": 300, "unit": "µA"}
